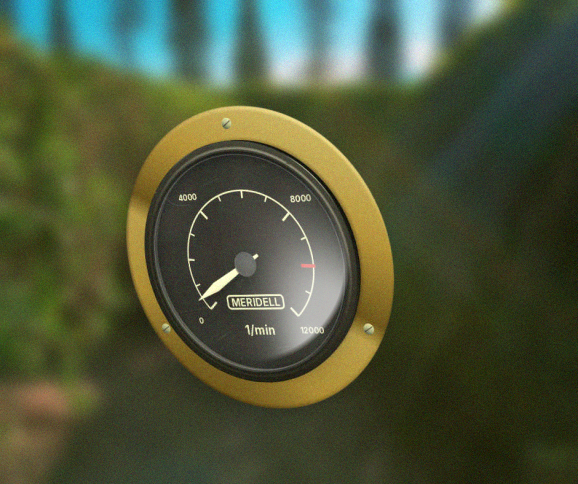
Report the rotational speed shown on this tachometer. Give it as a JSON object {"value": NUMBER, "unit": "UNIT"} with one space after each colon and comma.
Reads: {"value": 500, "unit": "rpm"}
